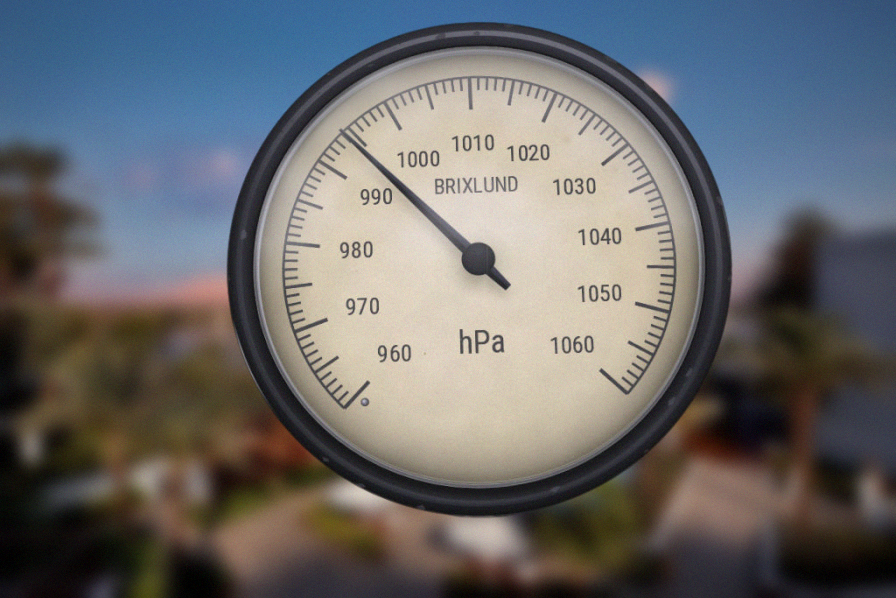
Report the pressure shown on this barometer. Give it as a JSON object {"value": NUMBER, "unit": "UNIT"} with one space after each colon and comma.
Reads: {"value": 994, "unit": "hPa"}
